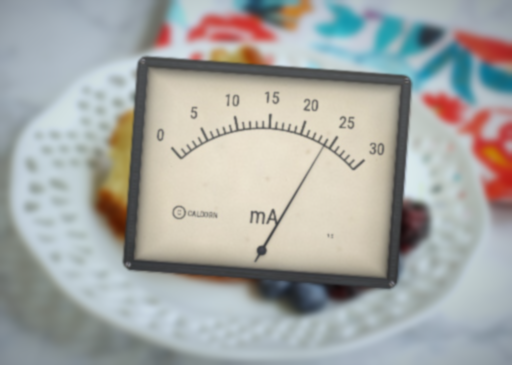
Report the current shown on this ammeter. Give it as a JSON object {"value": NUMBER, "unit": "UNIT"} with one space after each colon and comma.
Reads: {"value": 24, "unit": "mA"}
